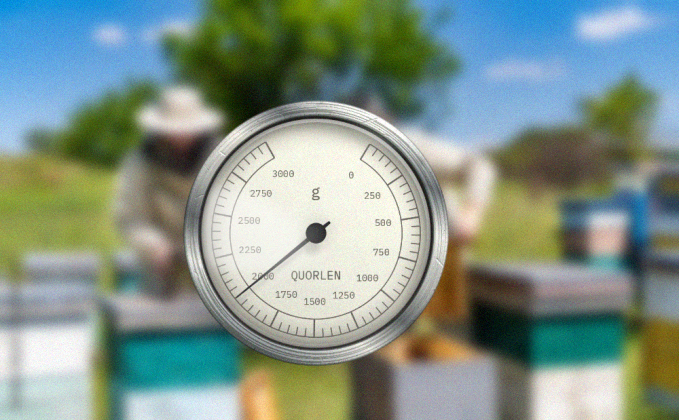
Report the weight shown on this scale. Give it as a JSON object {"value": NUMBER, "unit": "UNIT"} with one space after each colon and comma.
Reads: {"value": 2000, "unit": "g"}
